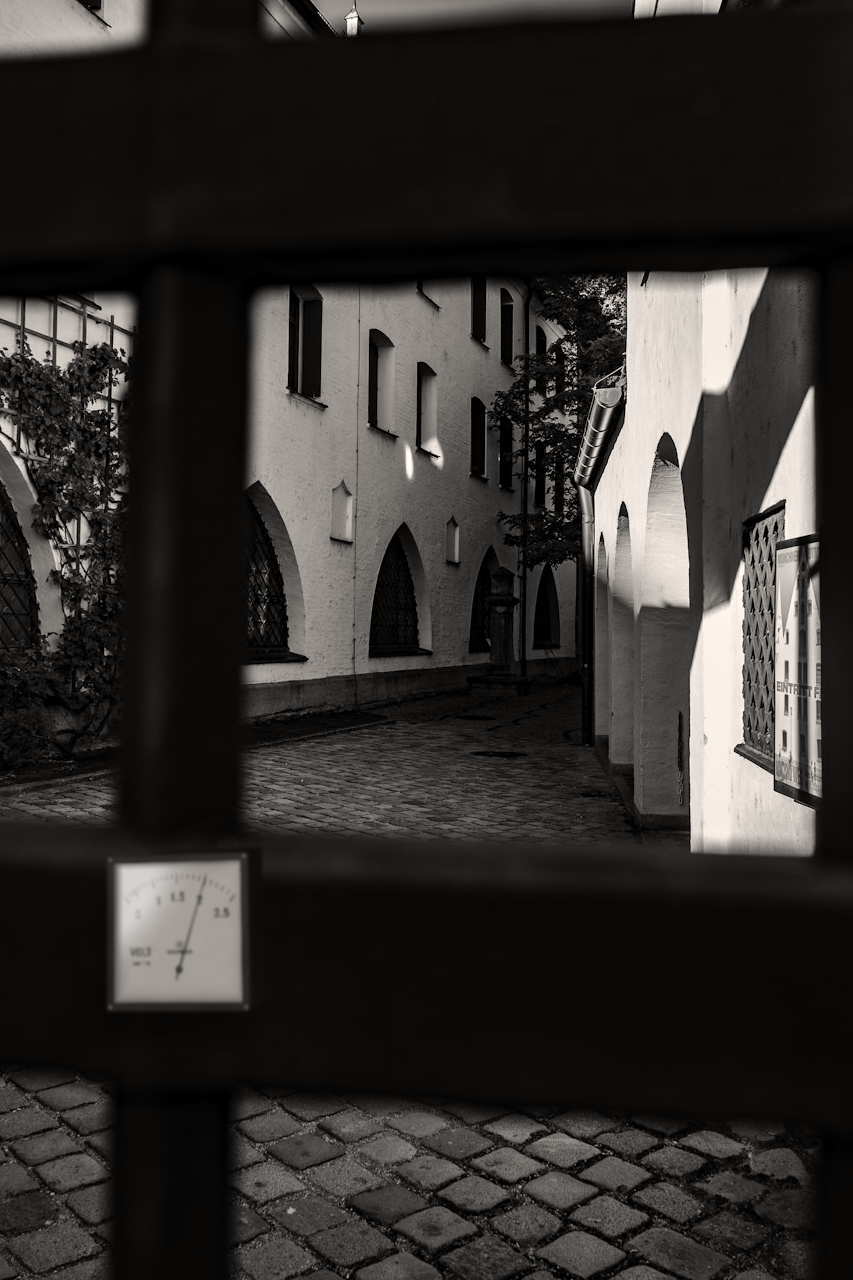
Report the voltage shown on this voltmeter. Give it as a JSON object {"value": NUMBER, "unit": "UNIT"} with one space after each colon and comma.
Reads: {"value": 2, "unit": "V"}
